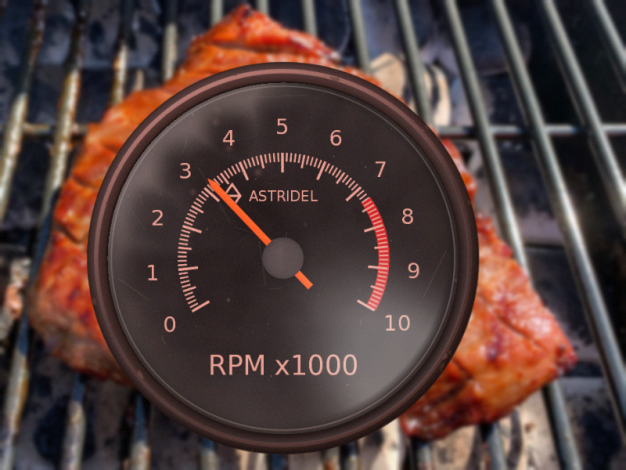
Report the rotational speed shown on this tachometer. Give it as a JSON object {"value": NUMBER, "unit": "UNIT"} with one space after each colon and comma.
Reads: {"value": 3200, "unit": "rpm"}
